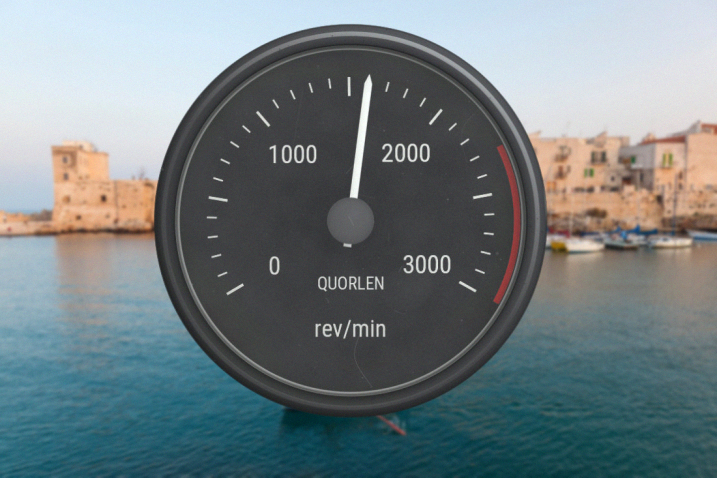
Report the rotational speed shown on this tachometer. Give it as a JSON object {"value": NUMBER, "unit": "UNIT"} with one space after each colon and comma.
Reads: {"value": 1600, "unit": "rpm"}
